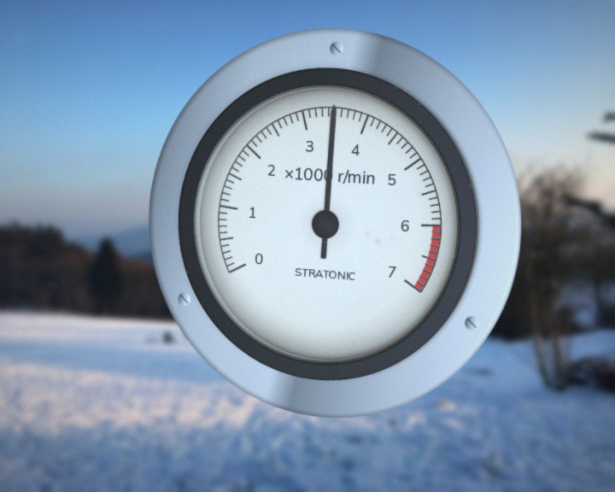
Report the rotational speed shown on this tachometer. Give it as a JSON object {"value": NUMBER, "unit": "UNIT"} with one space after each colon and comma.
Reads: {"value": 3500, "unit": "rpm"}
